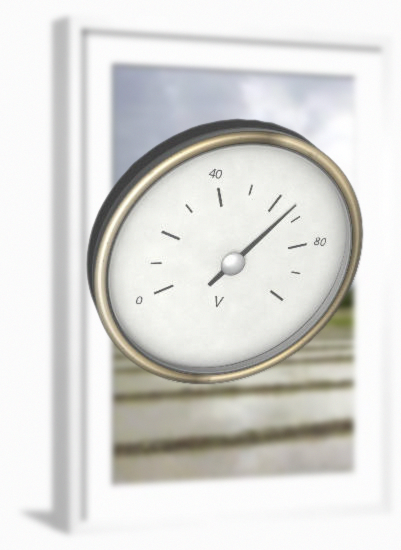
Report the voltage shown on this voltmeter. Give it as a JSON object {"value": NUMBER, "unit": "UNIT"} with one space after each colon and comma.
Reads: {"value": 65, "unit": "V"}
